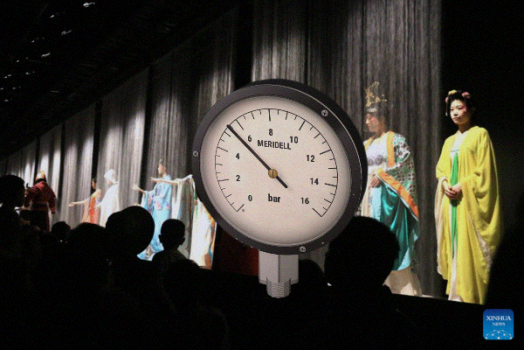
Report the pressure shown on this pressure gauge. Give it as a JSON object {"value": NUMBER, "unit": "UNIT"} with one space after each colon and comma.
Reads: {"value": 5.5, "unit": "bar"}
